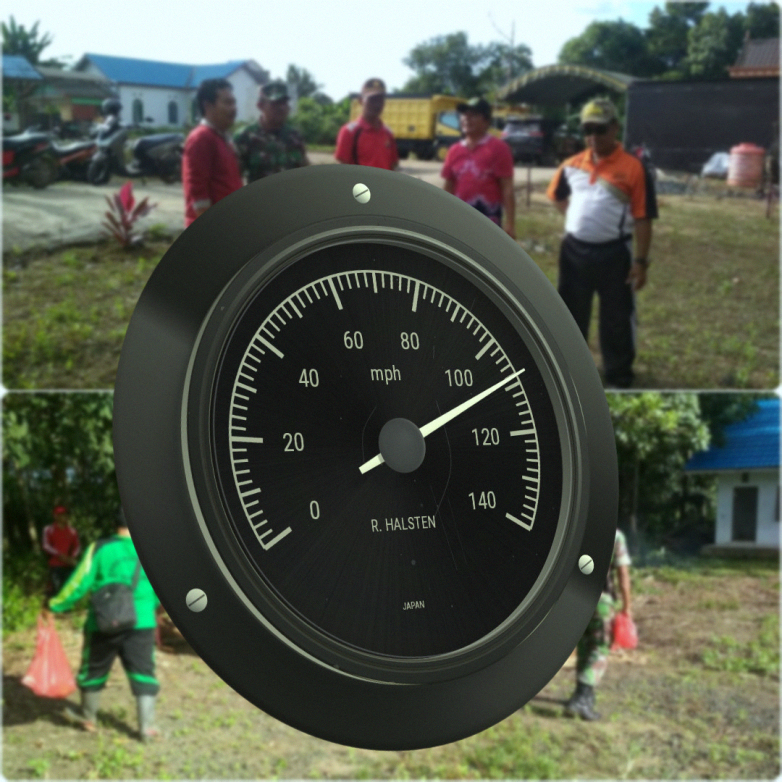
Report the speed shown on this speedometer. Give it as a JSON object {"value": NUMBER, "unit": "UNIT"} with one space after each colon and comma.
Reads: {"value": 108, "unit": "mph"}
